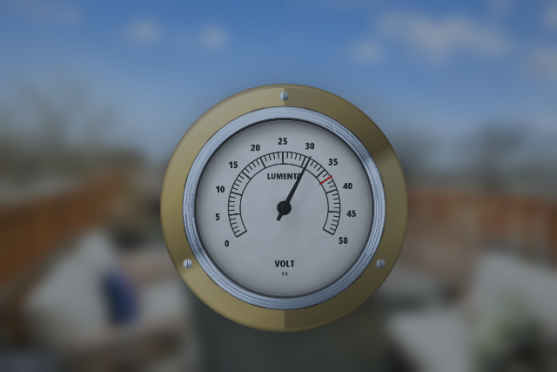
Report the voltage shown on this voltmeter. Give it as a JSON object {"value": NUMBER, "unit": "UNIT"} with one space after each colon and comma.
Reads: {"value": 31, "unit": "V"}
